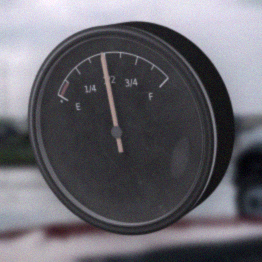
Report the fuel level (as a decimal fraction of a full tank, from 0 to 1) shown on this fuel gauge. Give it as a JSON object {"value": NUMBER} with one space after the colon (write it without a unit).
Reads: {"value": 0.5}
